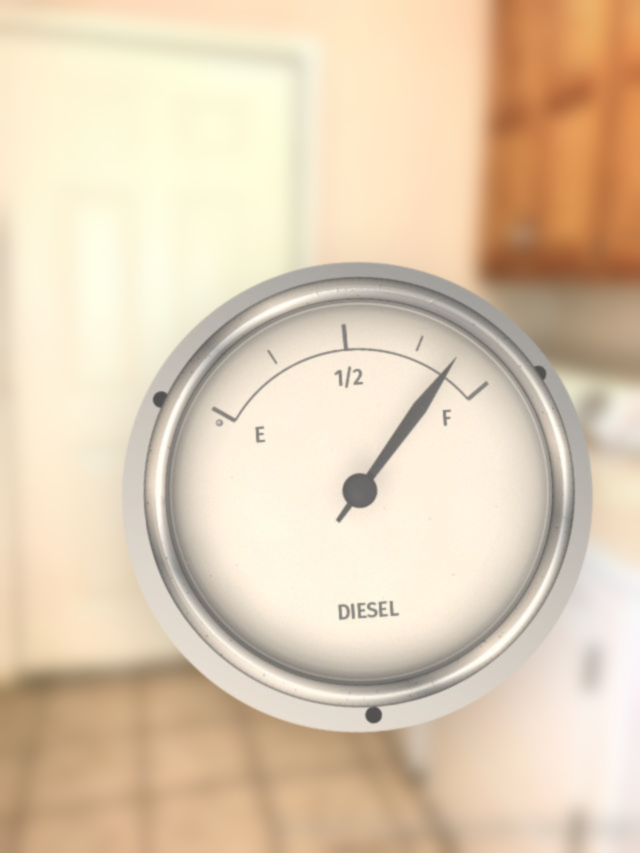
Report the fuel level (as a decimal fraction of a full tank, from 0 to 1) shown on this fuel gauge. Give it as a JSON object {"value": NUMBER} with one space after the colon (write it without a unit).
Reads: {"value": 0.875}
